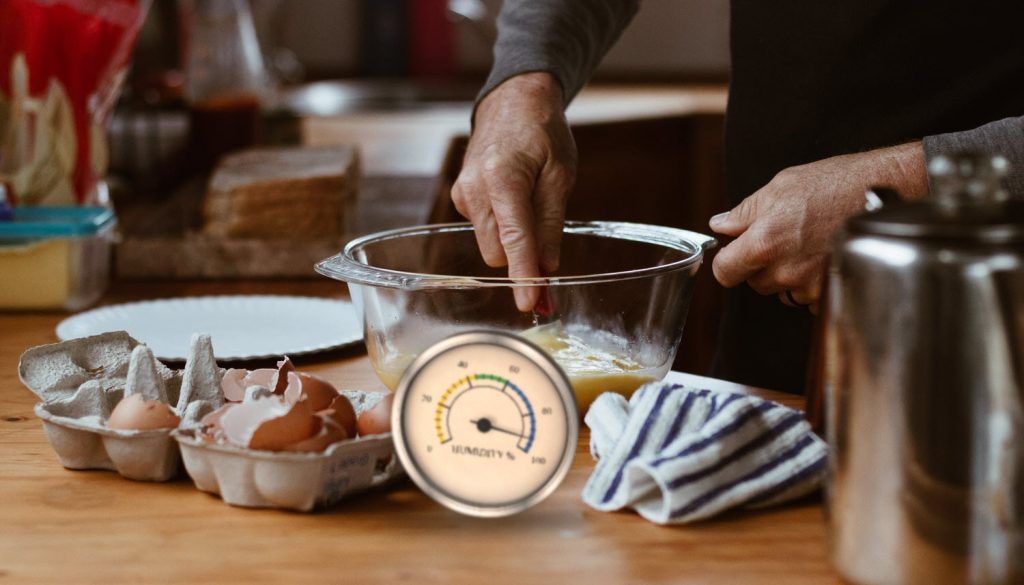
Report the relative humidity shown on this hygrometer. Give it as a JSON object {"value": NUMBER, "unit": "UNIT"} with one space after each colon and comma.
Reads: {"value": 92, "unit": "%"}
